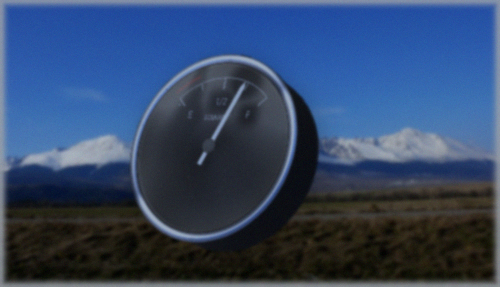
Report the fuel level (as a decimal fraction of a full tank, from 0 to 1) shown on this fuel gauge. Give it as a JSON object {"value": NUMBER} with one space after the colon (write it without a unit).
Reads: {"value": 0.75}
